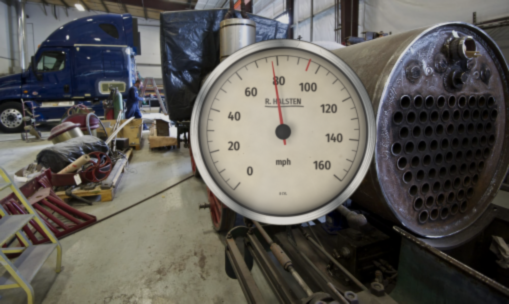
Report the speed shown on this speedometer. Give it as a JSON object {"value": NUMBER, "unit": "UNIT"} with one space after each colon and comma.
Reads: {"value": 77.5, "unit": "mph"}
